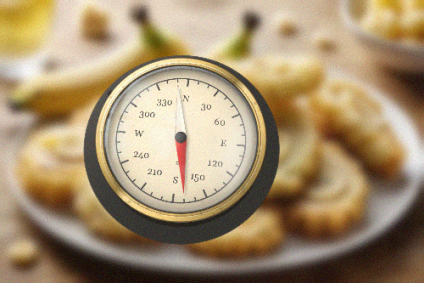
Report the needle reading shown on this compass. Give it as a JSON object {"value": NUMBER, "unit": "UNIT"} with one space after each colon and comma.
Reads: {"value": 170, "unit": "°"}
